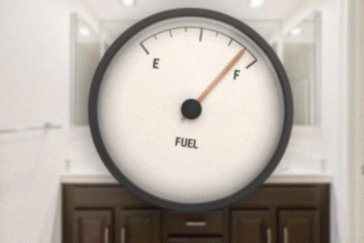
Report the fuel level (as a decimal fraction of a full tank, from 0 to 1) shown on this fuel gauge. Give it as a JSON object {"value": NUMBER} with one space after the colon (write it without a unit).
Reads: {"value": 0.875}
